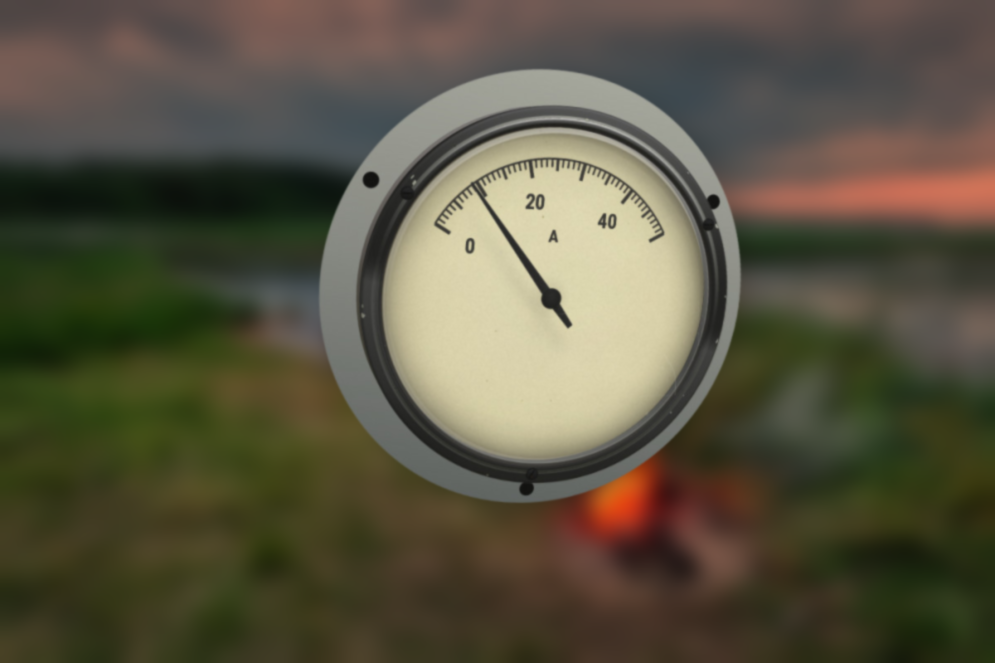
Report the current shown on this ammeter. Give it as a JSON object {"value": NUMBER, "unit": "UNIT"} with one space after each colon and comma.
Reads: {"value": 9, "unit": "A"}
